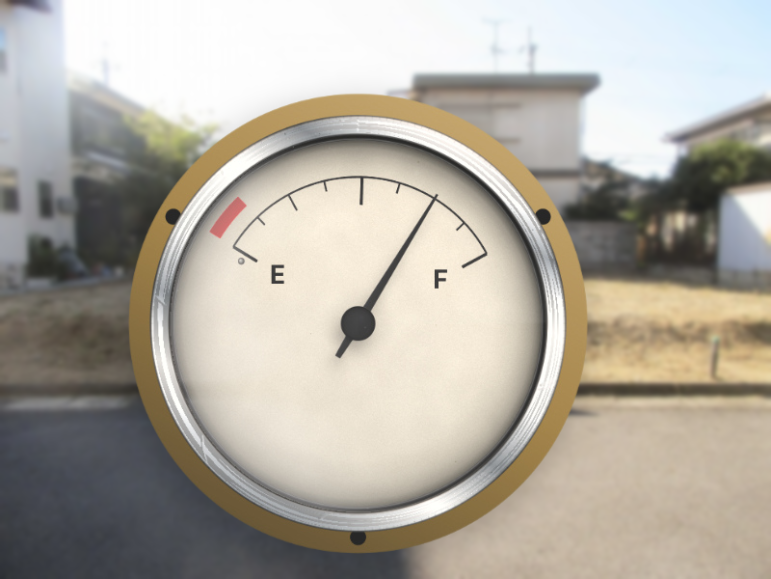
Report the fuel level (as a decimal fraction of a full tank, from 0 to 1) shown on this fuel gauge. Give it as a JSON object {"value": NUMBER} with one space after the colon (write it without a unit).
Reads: {"value": 0.75}
